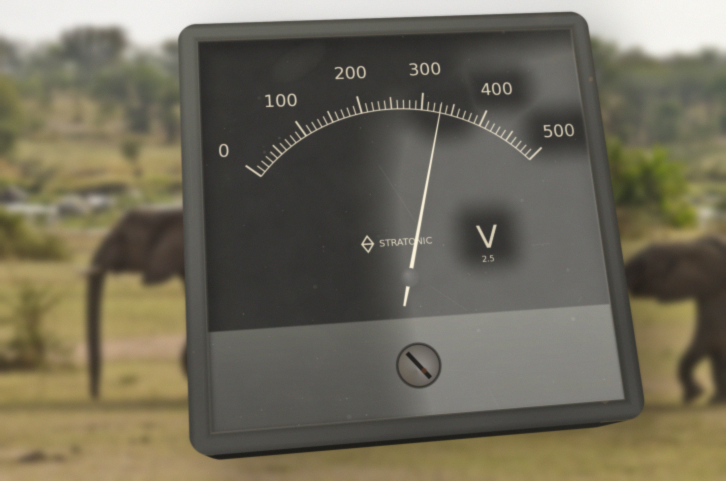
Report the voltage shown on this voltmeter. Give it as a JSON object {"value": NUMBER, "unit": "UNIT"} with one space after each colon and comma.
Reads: {"value": 330, "unit": "V"}
